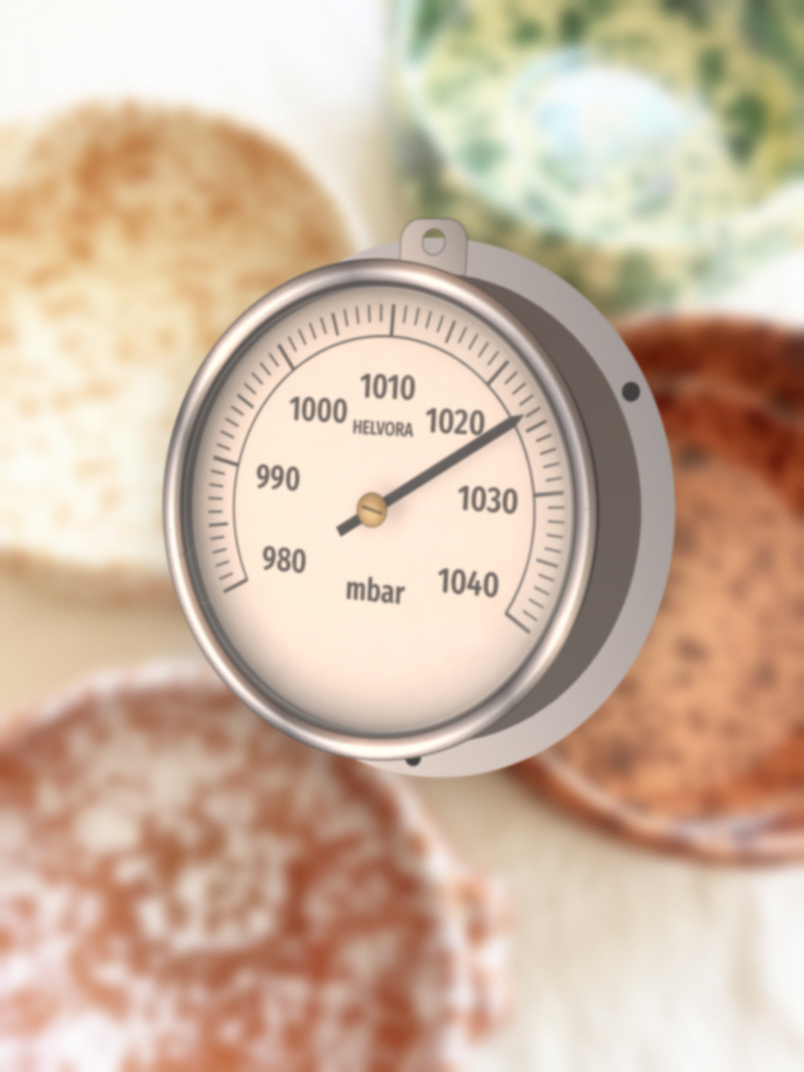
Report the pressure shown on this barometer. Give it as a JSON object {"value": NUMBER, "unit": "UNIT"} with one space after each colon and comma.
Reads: {"value": 1024, "unit": "mbar"}
